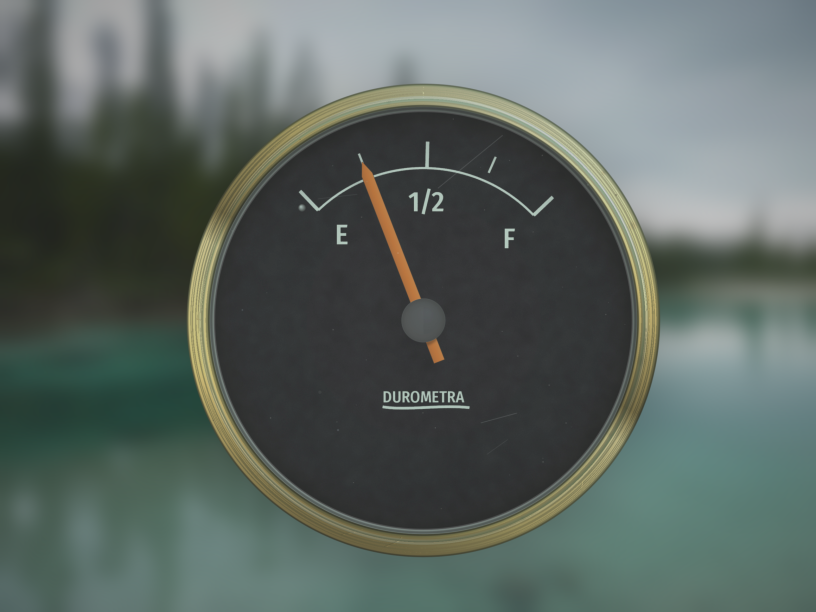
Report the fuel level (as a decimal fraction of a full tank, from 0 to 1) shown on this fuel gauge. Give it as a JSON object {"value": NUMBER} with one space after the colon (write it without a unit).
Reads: {"value": 0.25}
